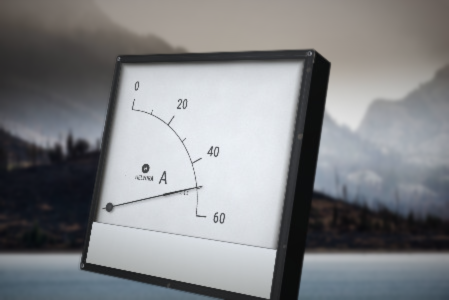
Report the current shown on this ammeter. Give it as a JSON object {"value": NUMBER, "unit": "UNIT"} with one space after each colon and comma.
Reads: {"value": 50, "unit": "A"}
